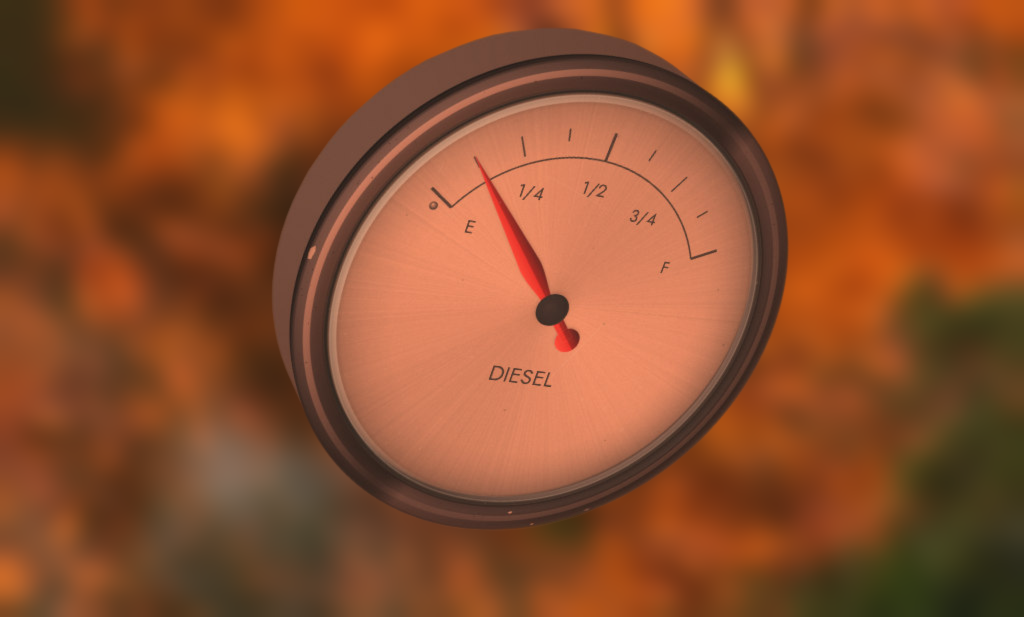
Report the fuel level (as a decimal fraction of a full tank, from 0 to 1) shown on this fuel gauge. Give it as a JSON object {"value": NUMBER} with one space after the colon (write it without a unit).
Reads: {"value": 0.125}
